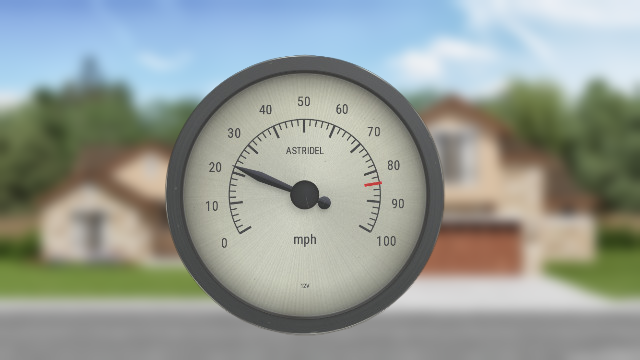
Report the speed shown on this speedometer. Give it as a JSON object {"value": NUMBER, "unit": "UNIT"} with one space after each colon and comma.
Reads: {"value": 22, "unit": "mph"}
